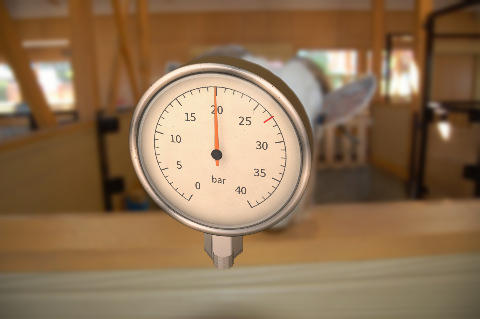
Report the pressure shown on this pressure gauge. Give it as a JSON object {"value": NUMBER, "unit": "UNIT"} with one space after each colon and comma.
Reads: {"value": 20, "unit": "bar"}
